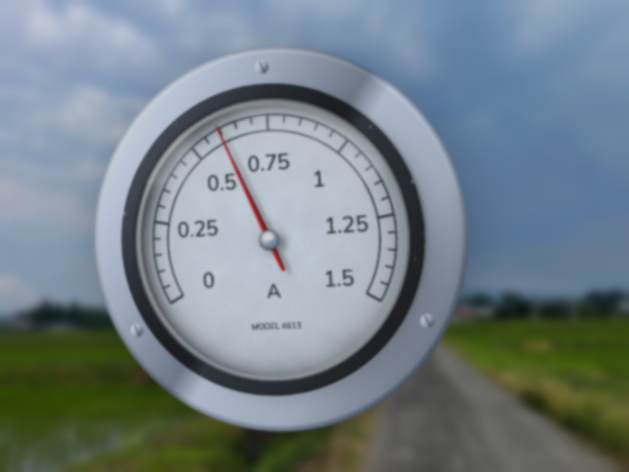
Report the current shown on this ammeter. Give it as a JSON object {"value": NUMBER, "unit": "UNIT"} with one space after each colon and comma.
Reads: {"value": 0.6, "unit": "A"}
